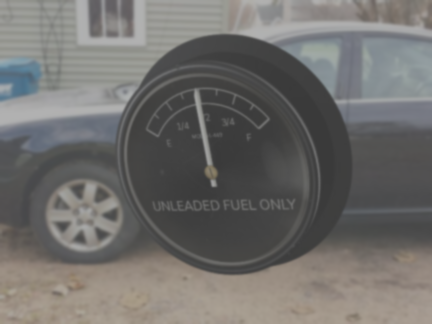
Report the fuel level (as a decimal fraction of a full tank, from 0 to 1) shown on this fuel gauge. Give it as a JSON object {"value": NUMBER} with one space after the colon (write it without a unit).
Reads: {"value": 0.5}
